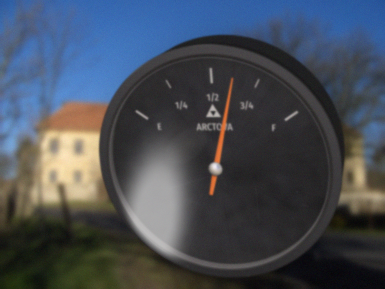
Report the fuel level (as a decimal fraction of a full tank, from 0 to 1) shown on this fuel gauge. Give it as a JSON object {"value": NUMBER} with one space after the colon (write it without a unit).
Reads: {"value": 0.625}
